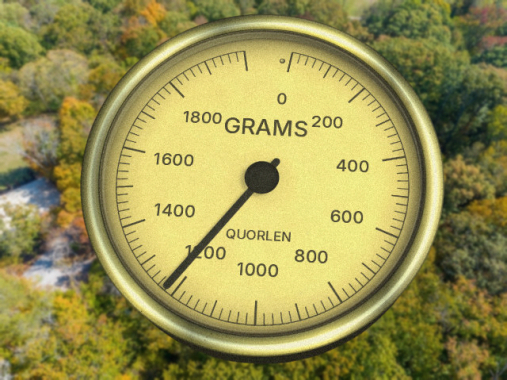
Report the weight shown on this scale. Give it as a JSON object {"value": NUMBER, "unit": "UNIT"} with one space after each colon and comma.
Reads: {"value": 1220, "unit": "g"}
